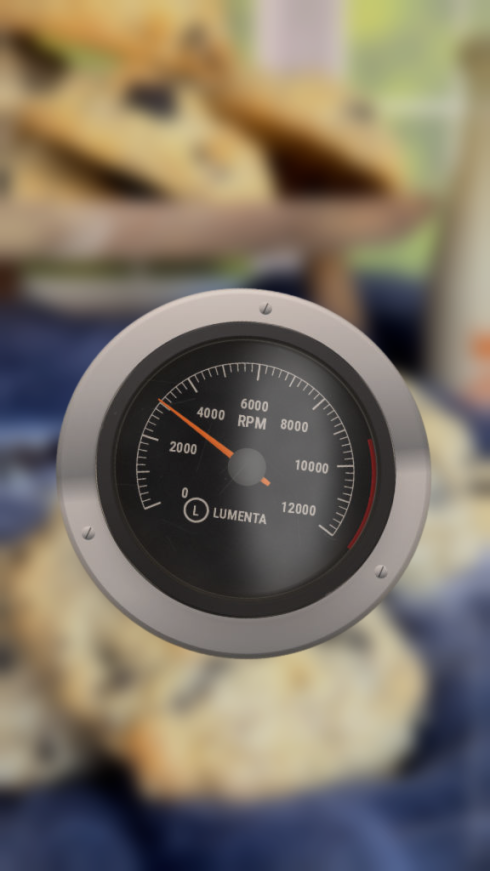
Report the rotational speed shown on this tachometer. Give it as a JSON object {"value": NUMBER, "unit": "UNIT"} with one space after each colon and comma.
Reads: {"value": 3000, "unit": "rpm"}
